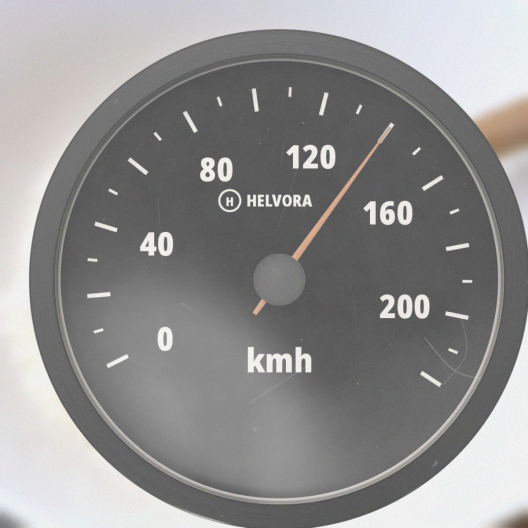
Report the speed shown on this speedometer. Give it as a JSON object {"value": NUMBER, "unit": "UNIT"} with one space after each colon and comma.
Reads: {"value": 140, "unit": "km/h"}
